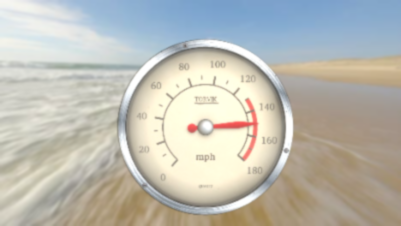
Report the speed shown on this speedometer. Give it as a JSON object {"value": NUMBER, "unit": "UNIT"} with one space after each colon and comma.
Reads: {"value": 150, "unit": "mph"}
